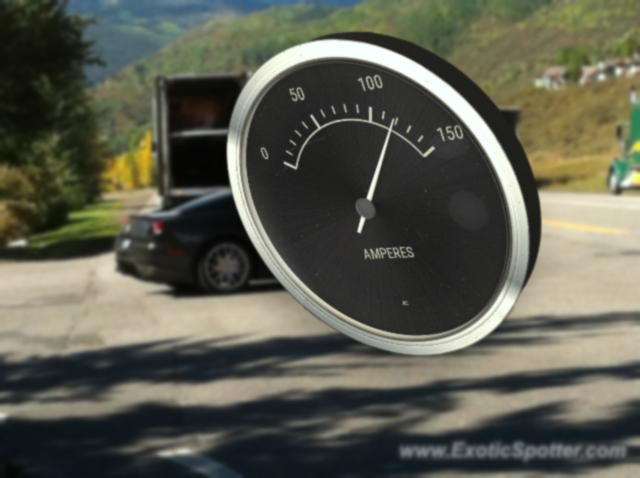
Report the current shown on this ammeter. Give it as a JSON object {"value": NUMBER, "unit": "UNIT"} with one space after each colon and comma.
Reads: {"value": 120, "unit": "A"}
